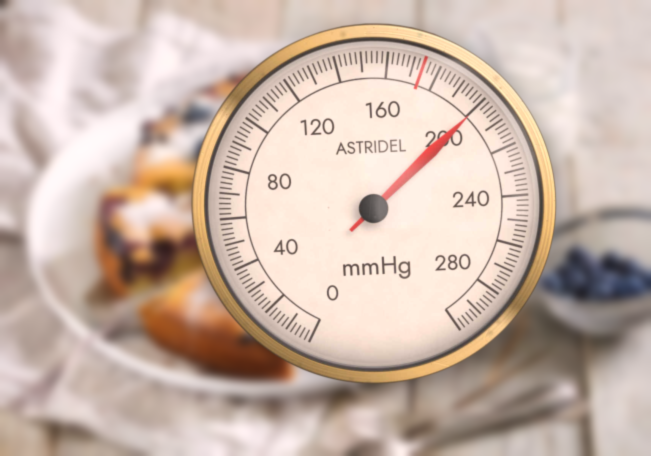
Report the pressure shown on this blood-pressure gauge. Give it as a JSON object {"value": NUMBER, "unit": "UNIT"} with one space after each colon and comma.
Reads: {"value": 200, "unit": "mmHg"}
